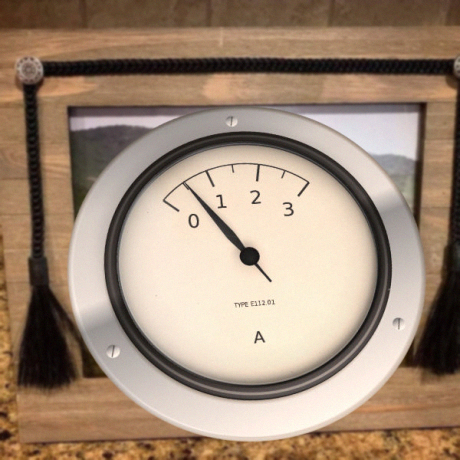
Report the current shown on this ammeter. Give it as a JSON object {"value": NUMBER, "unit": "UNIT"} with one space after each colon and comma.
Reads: {"value": 0.5, "unit": "A"}
